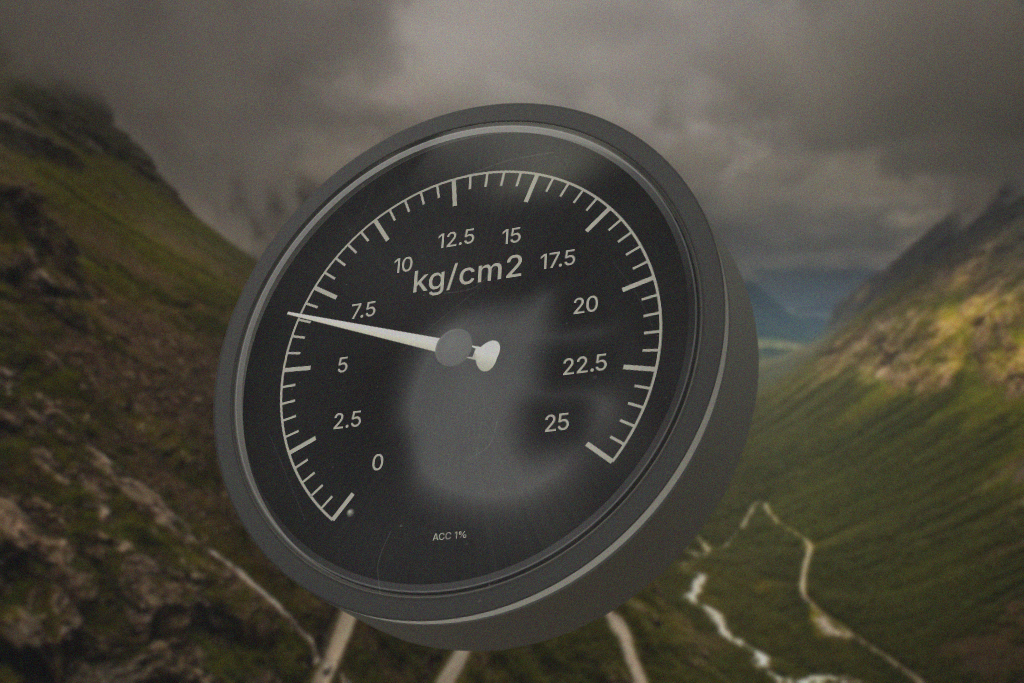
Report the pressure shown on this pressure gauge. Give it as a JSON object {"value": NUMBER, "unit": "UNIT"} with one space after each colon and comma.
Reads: {"value": 6.5, "unit": "kg/cm²"}
